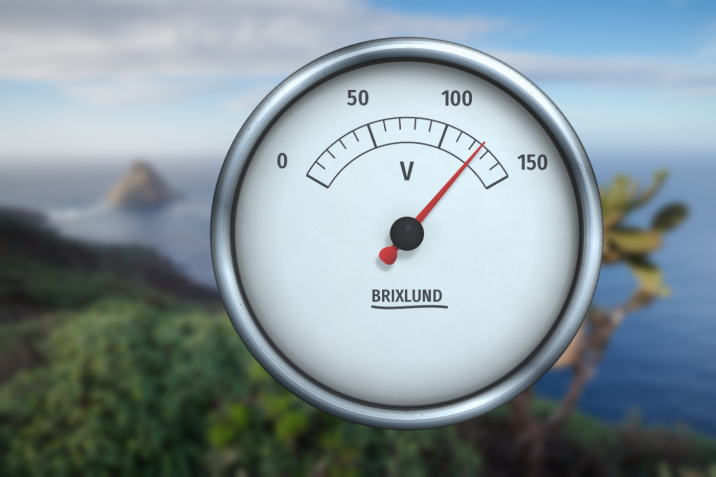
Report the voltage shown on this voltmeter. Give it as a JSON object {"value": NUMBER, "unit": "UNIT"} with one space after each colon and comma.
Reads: {"value": 125, "unit": "V"}
